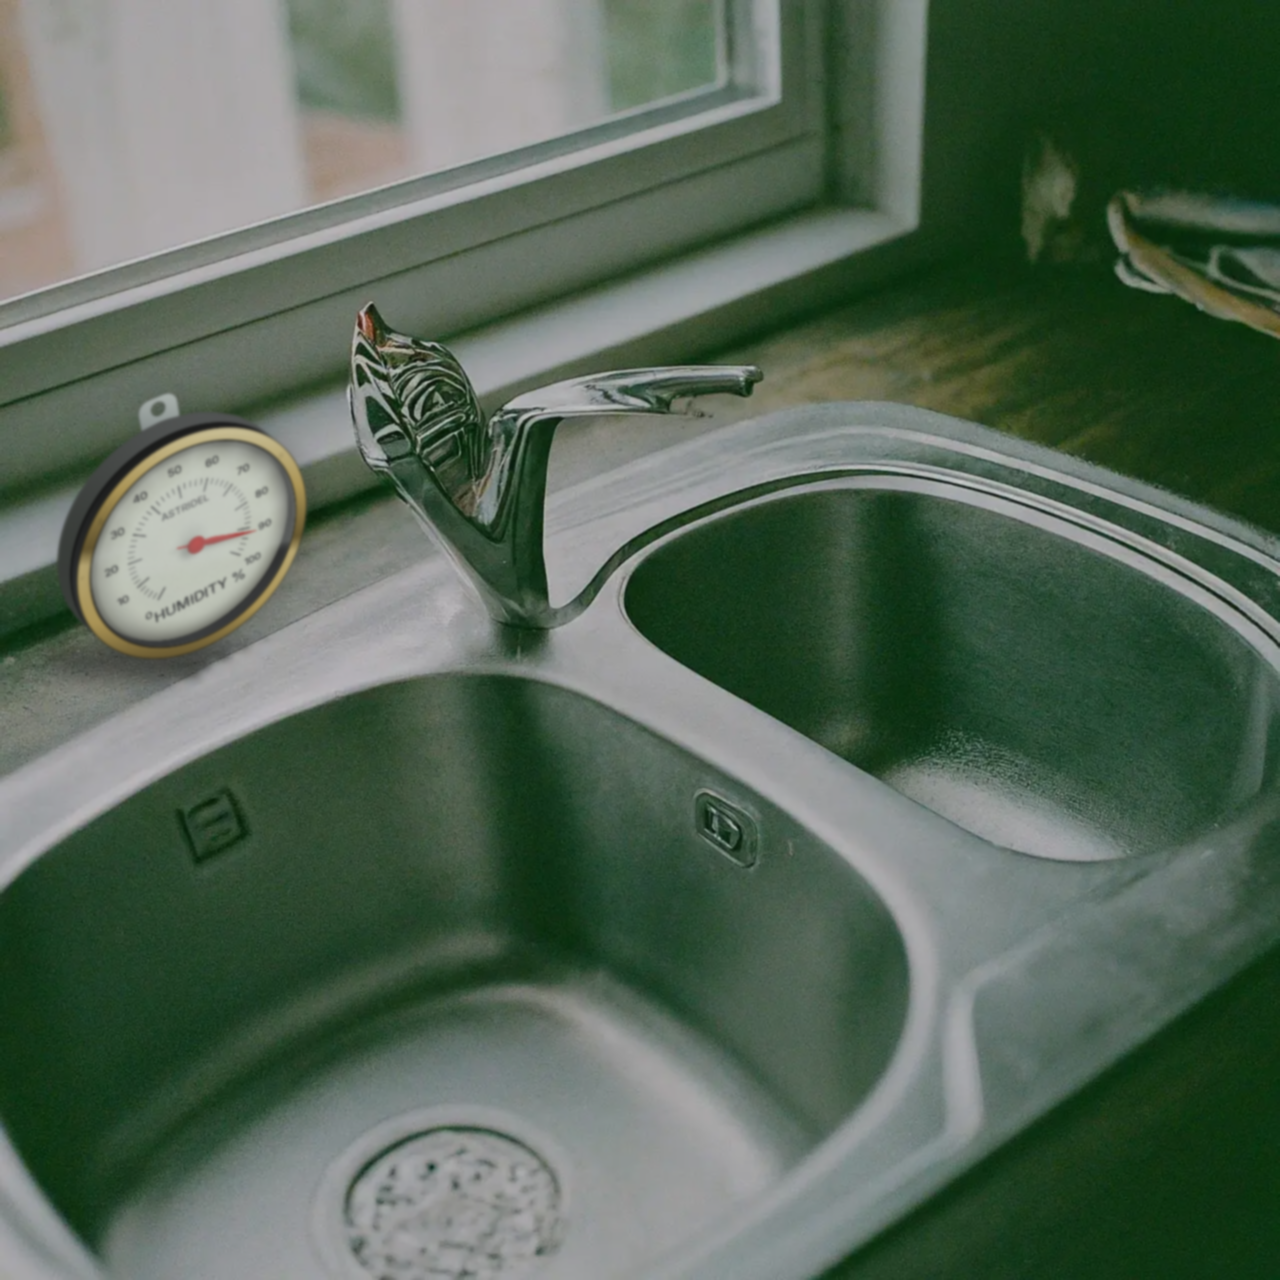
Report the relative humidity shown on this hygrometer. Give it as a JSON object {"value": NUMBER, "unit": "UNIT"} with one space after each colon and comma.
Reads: {"value": 90, "unit": "%"}
